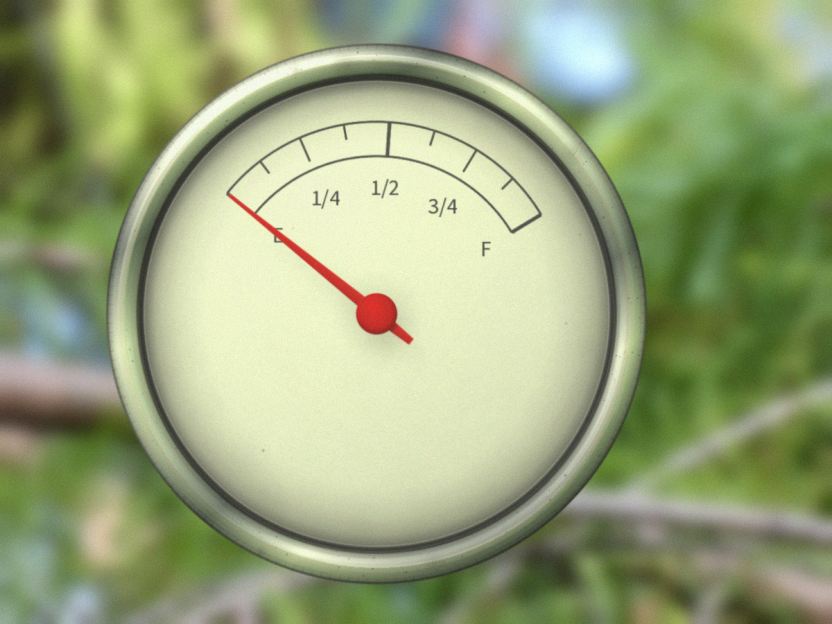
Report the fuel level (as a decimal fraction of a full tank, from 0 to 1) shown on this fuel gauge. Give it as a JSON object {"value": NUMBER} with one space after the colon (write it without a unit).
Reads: {"value": 0}
